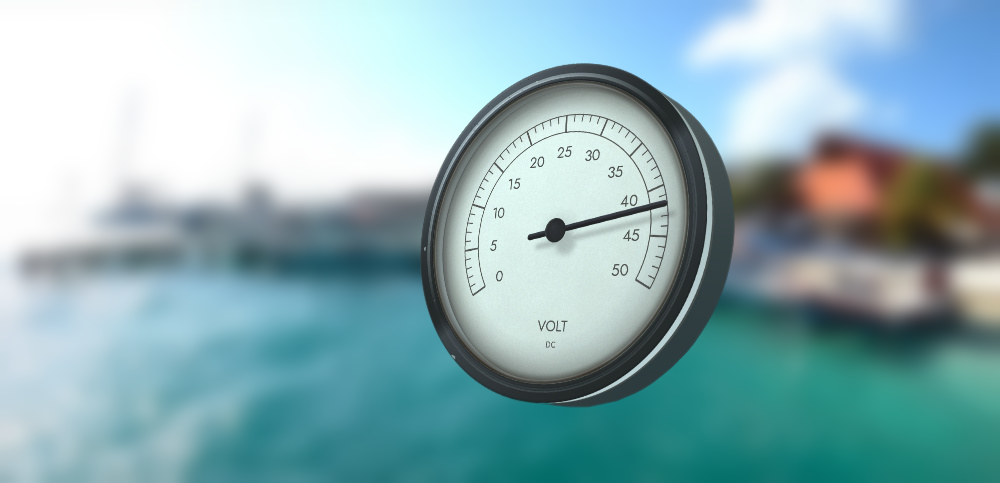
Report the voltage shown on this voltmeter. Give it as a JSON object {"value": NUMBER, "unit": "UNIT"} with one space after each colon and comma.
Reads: {"value": 42, "unit": "V"}
